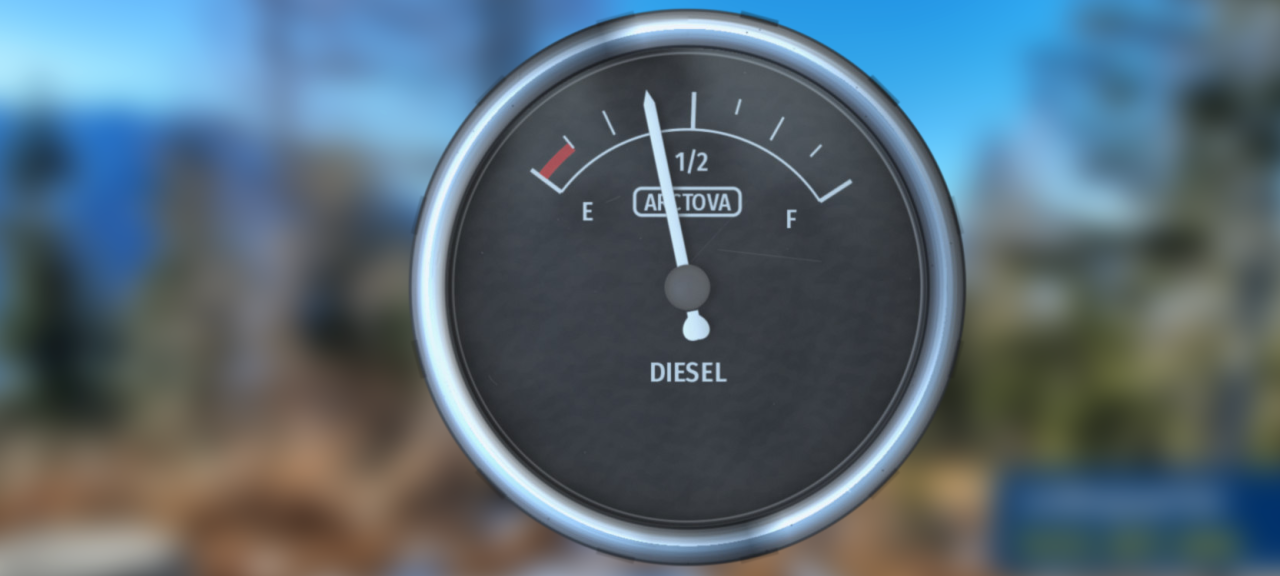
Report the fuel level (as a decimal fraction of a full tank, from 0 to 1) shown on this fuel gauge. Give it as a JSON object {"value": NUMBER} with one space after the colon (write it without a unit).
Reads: {"value": 0.375}
